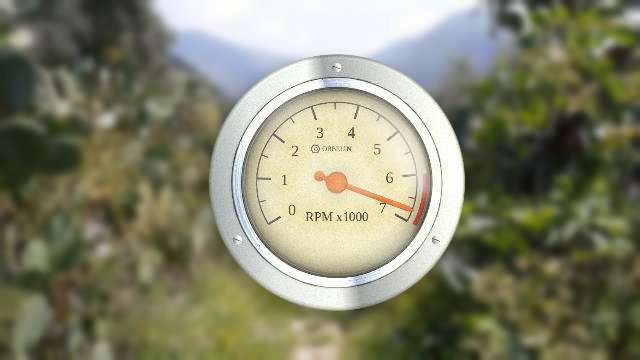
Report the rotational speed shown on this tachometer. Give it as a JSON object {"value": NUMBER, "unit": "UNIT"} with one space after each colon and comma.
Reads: {"value": 6750, "unit": "rpm"}
